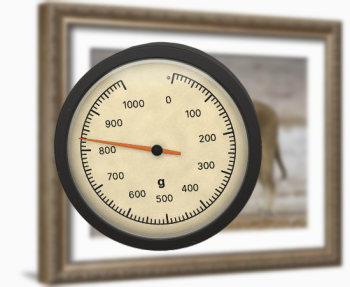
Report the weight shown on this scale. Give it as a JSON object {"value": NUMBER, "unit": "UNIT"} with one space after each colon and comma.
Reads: {"value": 830, "unit": "g"}
